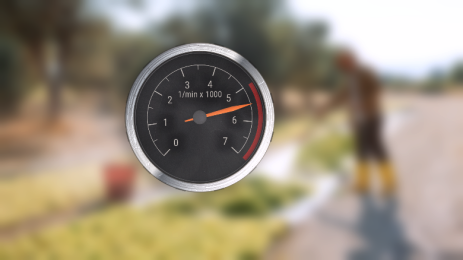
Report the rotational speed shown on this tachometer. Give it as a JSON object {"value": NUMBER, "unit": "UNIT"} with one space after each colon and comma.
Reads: {"value": 5500, "unit": "rpm"}
